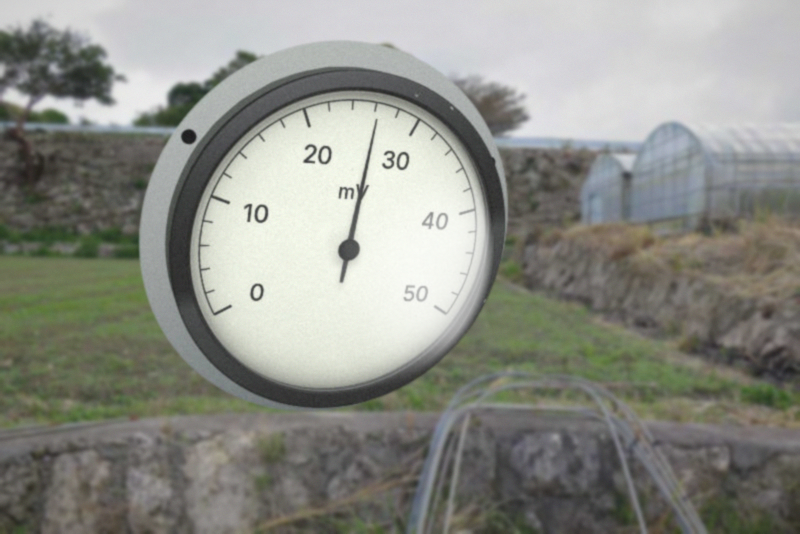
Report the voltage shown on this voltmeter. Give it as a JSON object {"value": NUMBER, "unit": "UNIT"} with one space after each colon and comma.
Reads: {"value": 26, "unit": "mV"}
